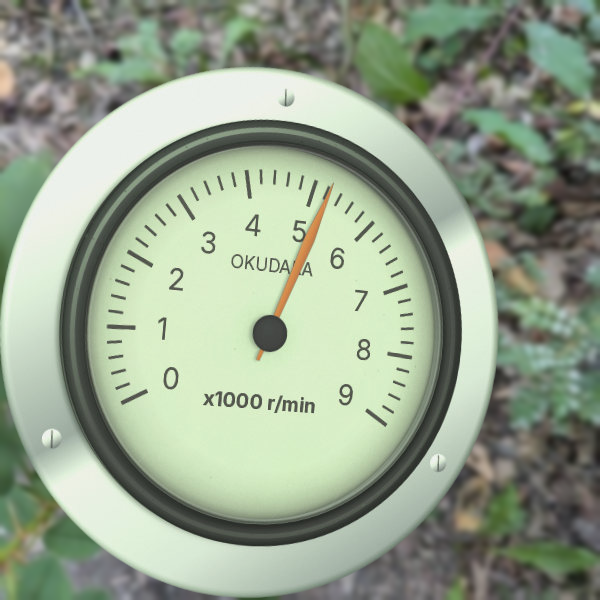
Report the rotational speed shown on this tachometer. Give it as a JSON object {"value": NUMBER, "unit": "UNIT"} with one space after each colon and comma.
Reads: {"value": 5200, "unit": "rpm"}
